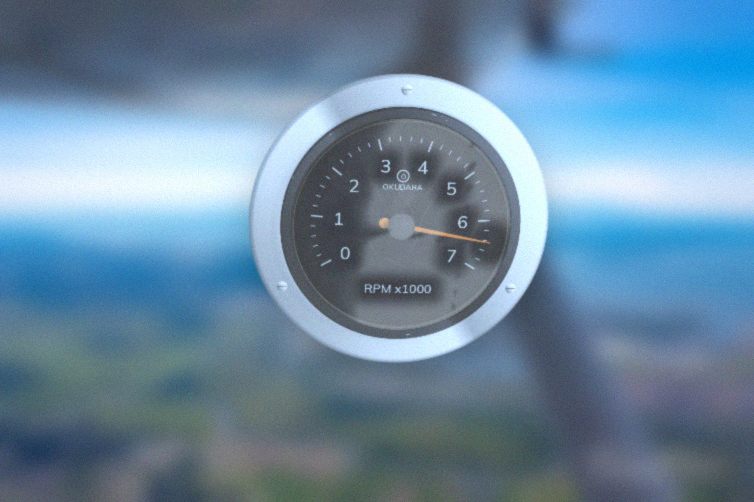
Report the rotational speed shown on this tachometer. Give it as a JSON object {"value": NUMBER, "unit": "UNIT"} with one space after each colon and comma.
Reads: {"value": 6400, "unit": "rpm"}
